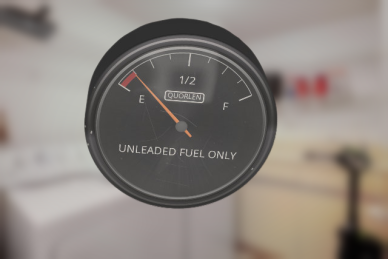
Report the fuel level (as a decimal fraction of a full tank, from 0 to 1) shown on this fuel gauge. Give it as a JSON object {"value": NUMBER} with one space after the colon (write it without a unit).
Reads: {"value": 0.125}
